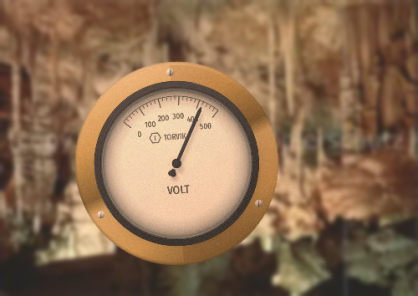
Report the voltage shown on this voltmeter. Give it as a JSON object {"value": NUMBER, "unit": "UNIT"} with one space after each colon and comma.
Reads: {"value": 420, "unit": "V"}
